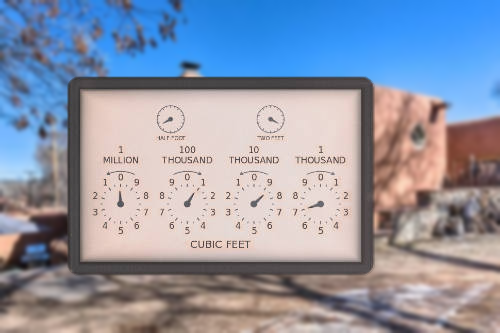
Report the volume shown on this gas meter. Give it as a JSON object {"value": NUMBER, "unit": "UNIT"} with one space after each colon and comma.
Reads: {"value": 8700, "unit": "ft³"}
